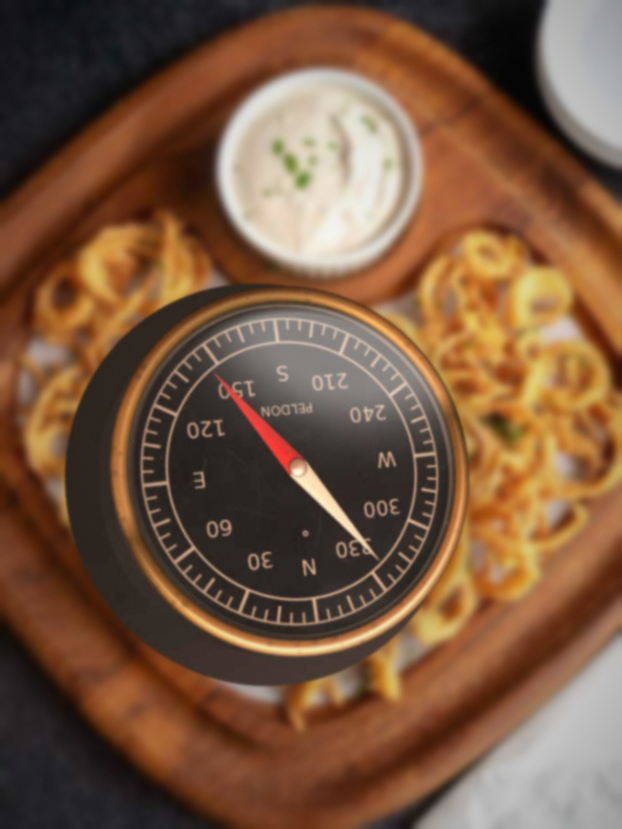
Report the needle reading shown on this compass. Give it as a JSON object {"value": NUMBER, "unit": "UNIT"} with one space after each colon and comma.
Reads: {"value": 145, "unit": "°"}
